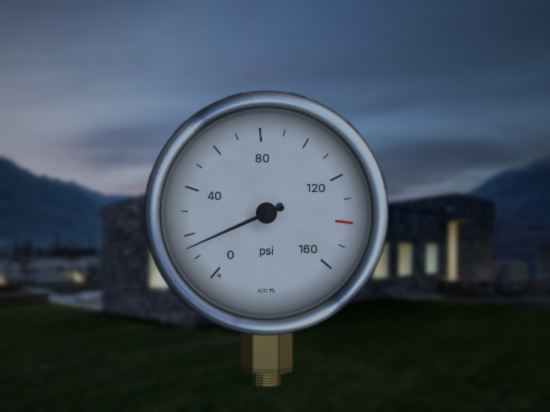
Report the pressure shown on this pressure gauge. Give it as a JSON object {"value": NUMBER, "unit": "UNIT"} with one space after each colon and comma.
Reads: {"value": 15, "unit": "psi"}
